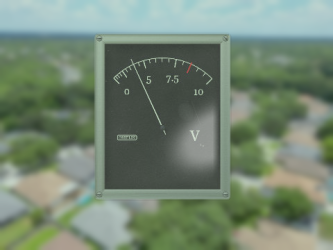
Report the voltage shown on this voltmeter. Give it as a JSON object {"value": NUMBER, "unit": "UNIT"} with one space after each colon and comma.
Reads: {"value": 4, "unit": "V"}
